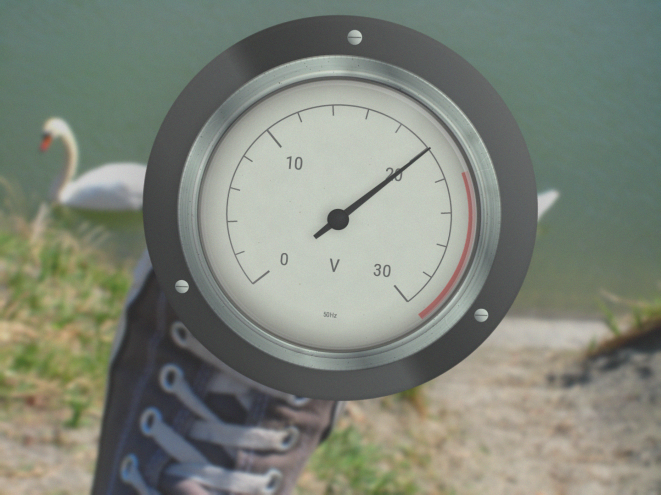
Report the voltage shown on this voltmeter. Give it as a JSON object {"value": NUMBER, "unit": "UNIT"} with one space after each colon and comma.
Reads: {"value": 20, "unit": "V"}
